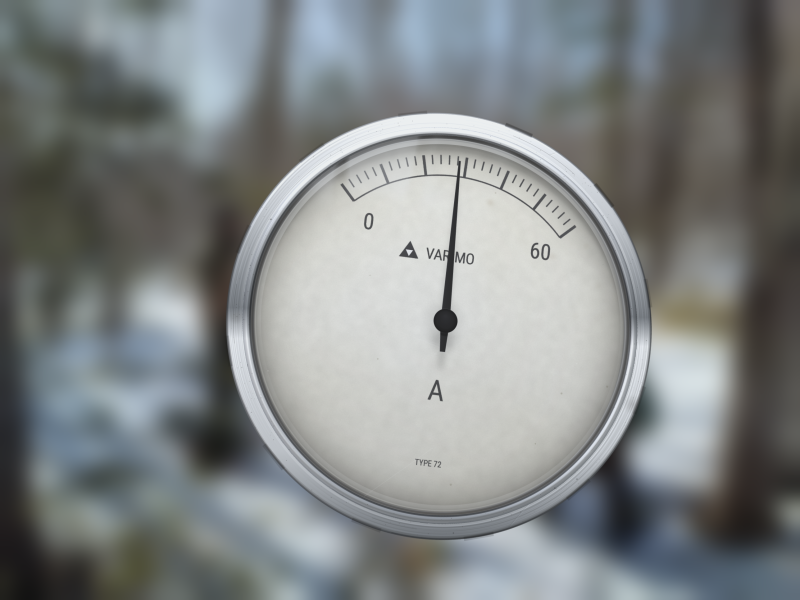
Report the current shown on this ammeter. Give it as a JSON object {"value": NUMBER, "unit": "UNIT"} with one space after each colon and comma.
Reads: {"value": 28, "unit": "A"}
